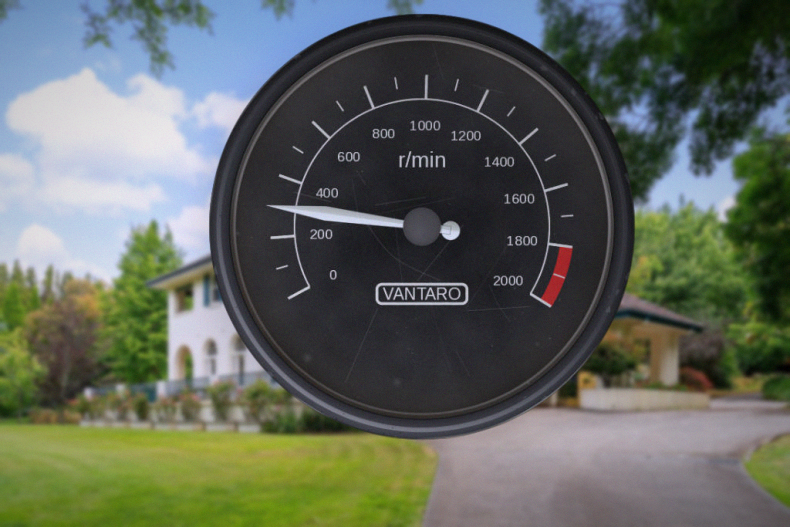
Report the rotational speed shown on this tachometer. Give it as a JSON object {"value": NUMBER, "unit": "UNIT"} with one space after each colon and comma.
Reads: {"value": 300, "unit": "rpm"}
